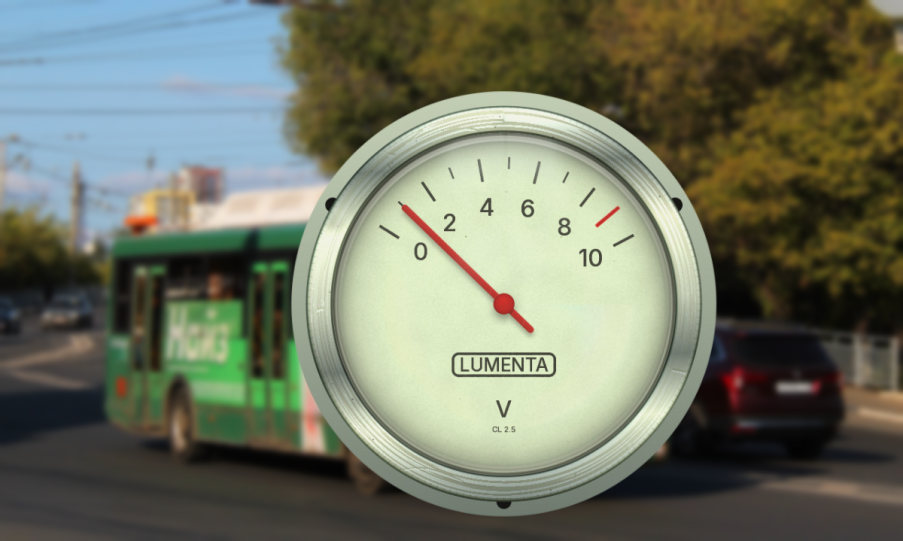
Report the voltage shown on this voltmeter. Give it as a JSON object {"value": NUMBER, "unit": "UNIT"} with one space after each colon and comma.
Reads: {"value": 1, "unit": "V"}
